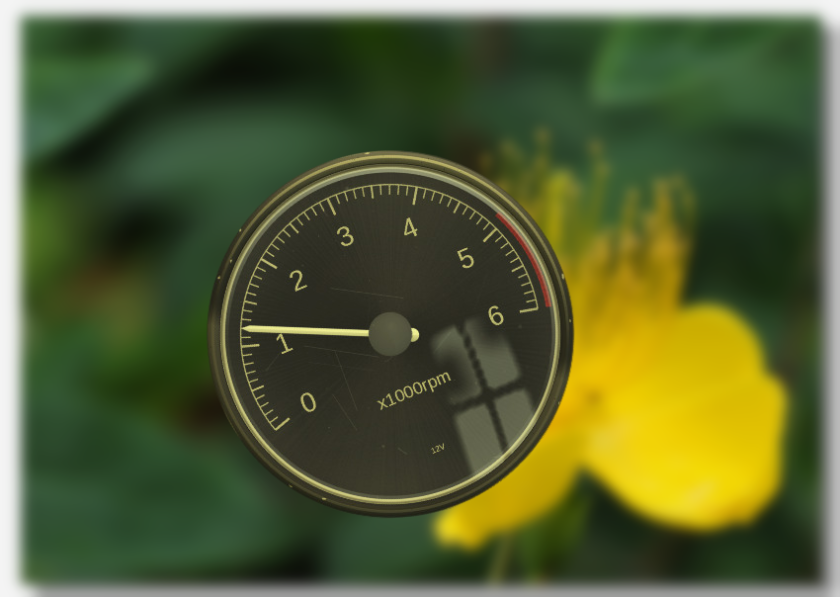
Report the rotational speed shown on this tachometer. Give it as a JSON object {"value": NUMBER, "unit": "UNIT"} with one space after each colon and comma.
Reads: {"value": 1200, "unit": "rpm"}
